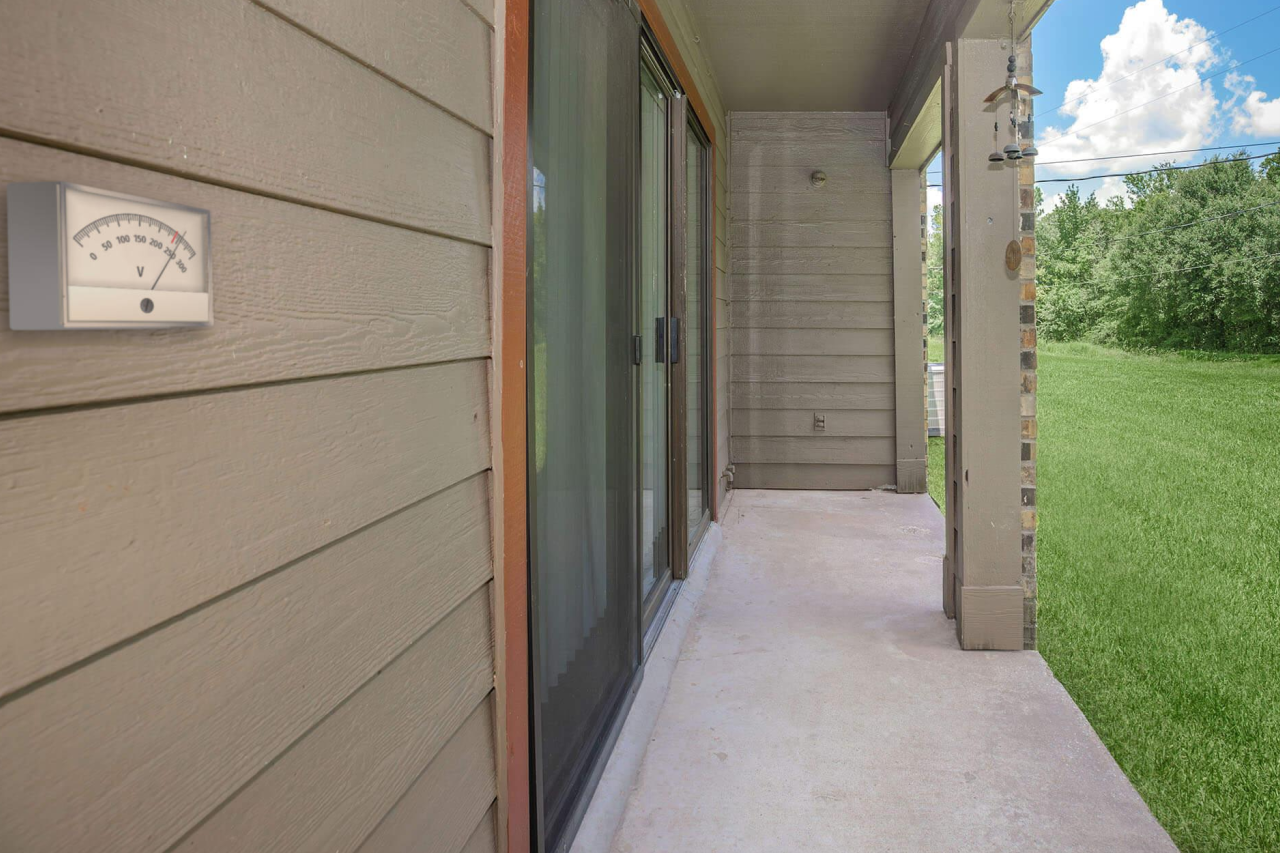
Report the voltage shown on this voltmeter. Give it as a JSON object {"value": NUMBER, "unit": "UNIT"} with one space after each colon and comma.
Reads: {"value": 250, "unit": "V"}
